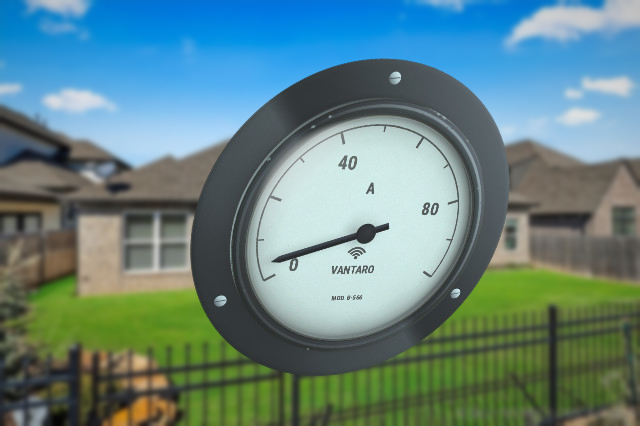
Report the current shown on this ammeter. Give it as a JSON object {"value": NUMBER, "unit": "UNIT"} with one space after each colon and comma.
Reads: {"value": 5, "unit": "A"}
